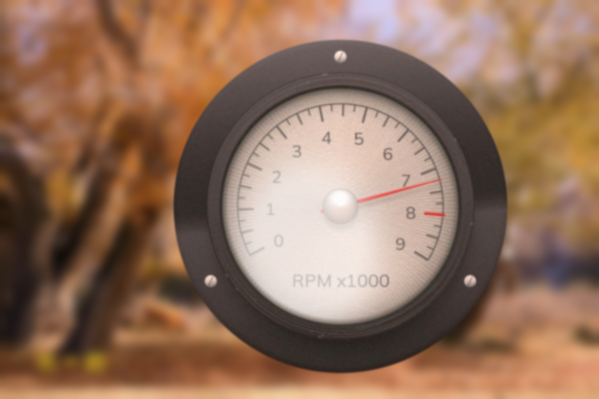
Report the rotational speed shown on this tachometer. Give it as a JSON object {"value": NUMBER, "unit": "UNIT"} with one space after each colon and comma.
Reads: {"value": 7250, "unit": "rpm"}
